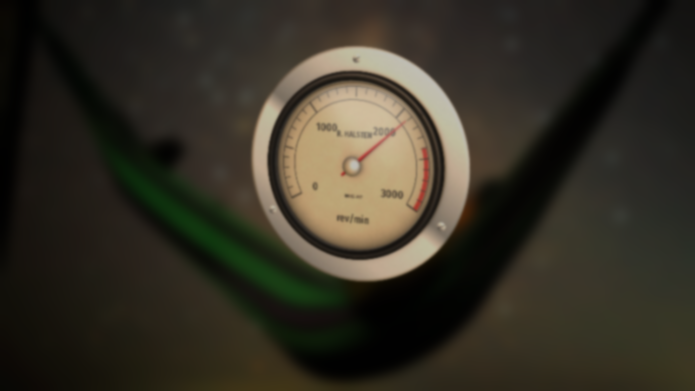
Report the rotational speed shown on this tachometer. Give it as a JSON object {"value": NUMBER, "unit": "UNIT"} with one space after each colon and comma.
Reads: {"value": 2100, "unit": "rpm"}
